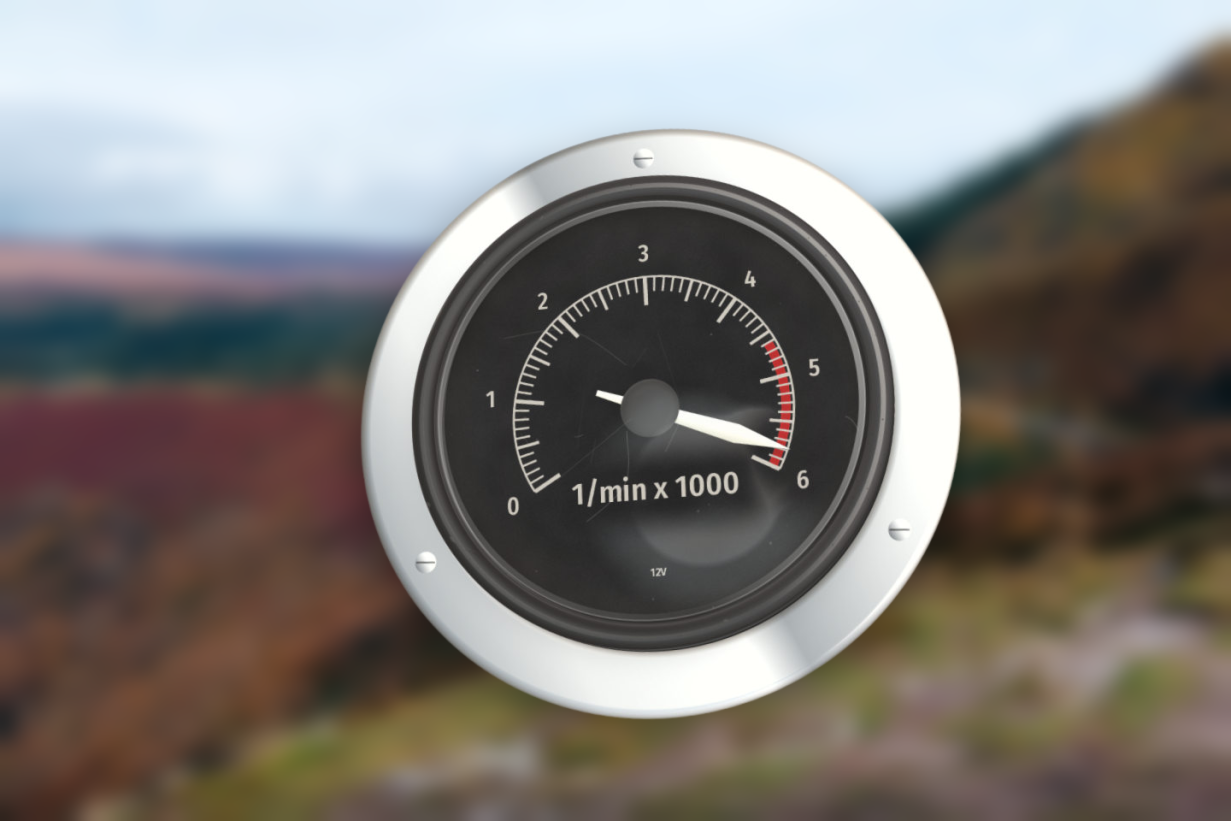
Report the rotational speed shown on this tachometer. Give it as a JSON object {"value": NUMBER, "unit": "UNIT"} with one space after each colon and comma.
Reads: {"value": 5800, "unit": "rpm"}
